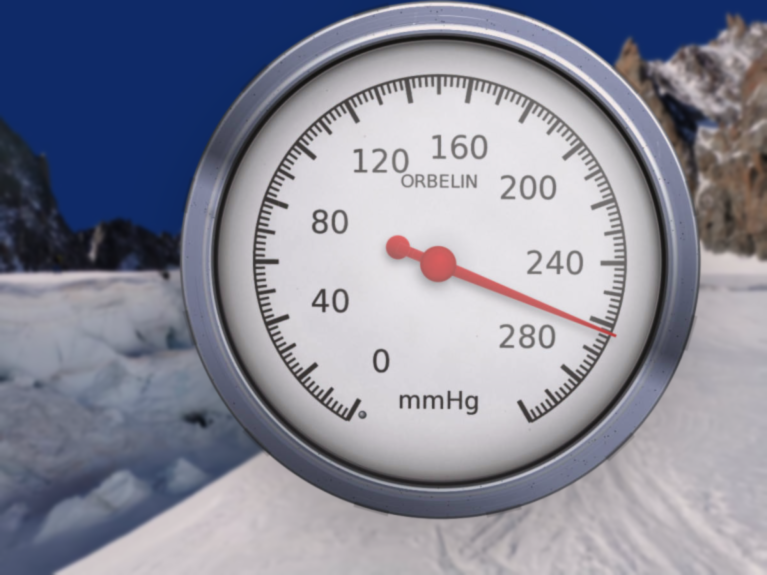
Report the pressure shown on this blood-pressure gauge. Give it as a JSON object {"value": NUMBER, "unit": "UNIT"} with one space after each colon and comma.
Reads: {"value": 262, "unit": "mmHg"}
